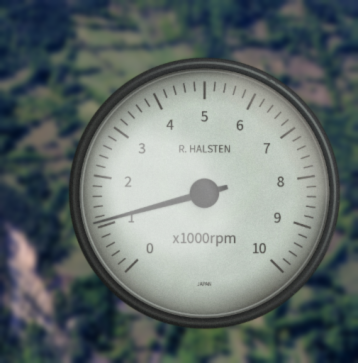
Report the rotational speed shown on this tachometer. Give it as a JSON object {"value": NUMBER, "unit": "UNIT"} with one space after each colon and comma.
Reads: {"value": 1100, "unit": "rpm"}
